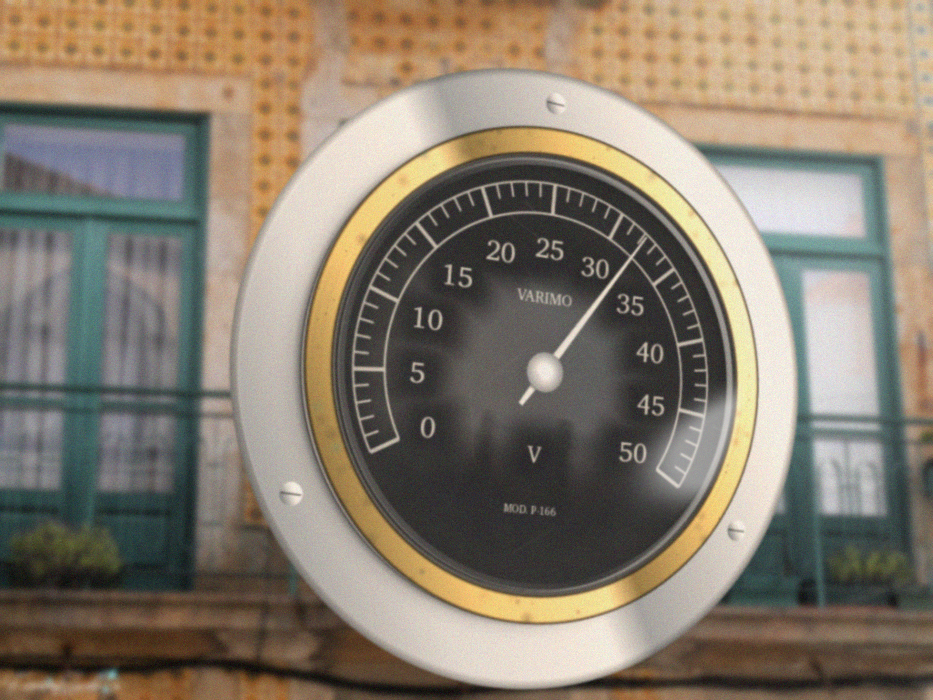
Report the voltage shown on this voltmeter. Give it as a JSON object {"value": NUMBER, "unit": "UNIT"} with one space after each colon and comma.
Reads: {"value": 32, "unit": "V"}
